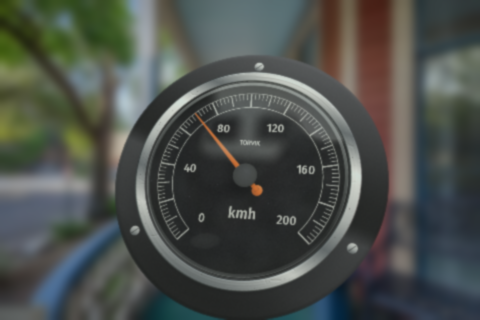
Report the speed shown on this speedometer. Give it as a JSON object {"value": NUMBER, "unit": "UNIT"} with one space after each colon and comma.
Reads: {"value": 70, "unit": "km/h"}
